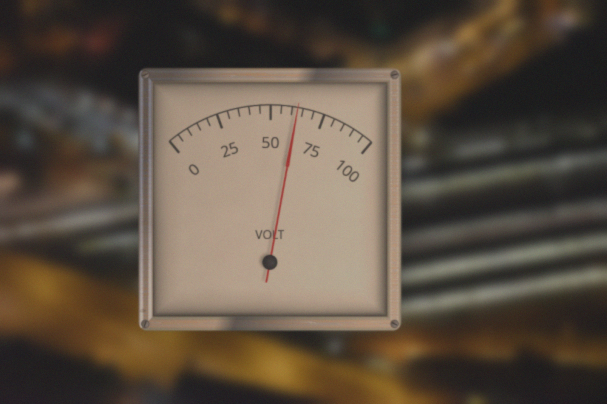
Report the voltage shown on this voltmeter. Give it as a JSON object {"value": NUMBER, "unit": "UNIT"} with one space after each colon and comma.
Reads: {"value": 62.5, "unit": "V"}
